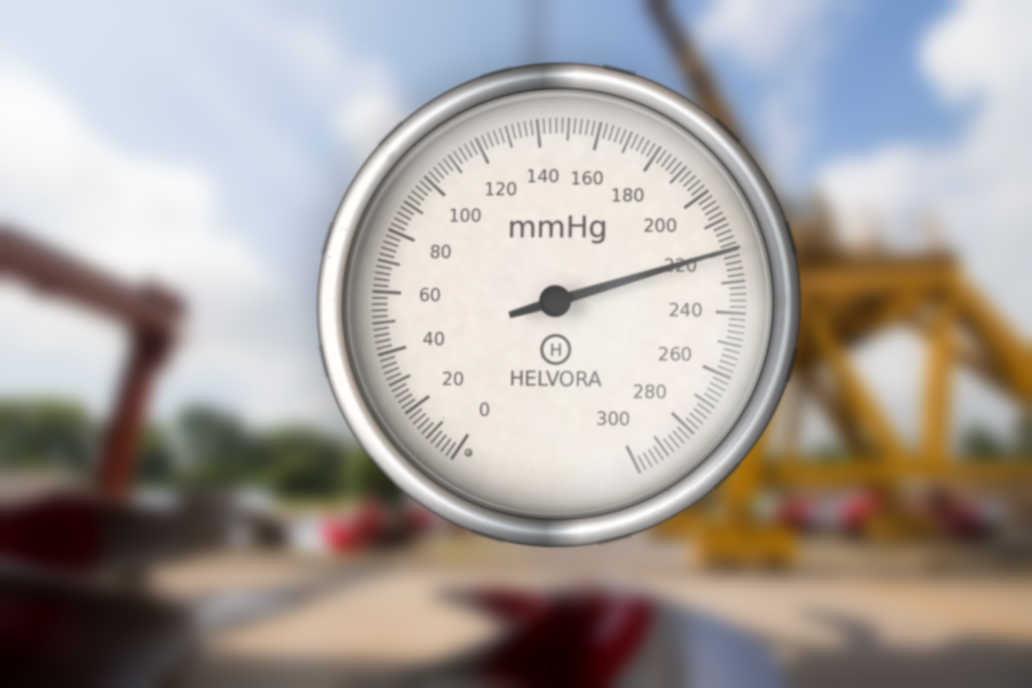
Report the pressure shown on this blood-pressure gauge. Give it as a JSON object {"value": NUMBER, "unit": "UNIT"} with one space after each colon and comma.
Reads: {"value": 220, "unit": "mmHg"}
